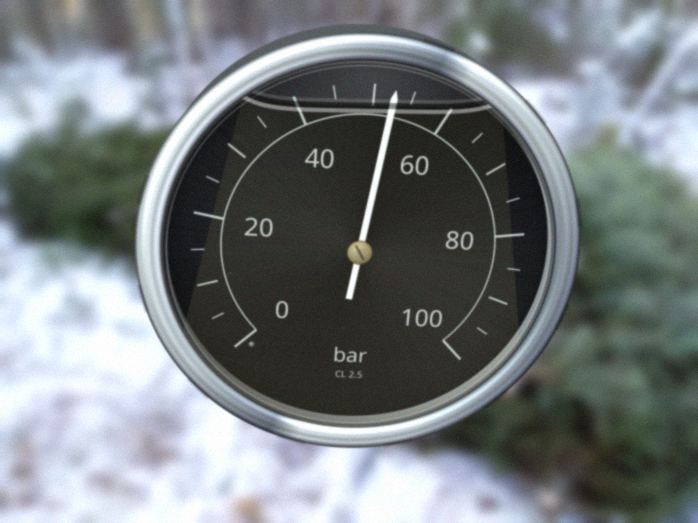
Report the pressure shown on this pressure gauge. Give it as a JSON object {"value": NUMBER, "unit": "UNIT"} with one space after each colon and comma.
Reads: {"value": 52.5, "unit": "bar"}
